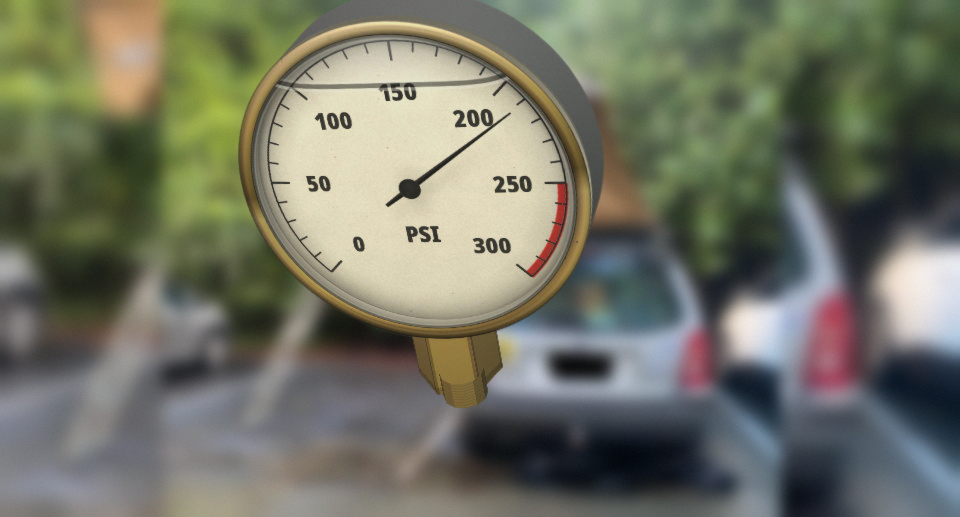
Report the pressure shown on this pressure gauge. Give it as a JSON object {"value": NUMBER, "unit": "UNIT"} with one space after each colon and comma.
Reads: {"value": 210, "unit": "psi"}
